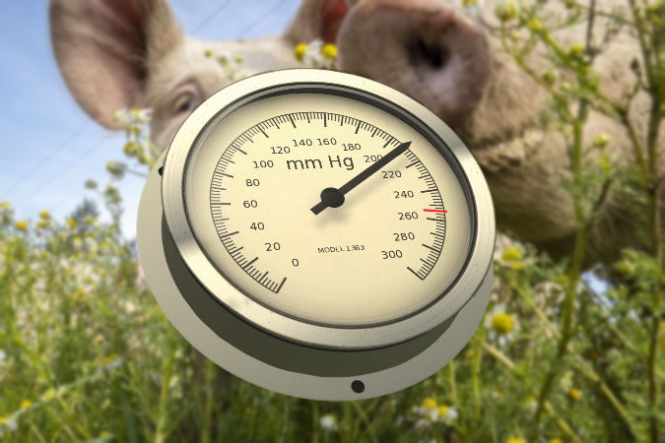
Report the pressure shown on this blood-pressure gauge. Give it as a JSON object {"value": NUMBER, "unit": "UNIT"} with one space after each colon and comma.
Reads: {"value": 210, "unit": "mmHg"}
